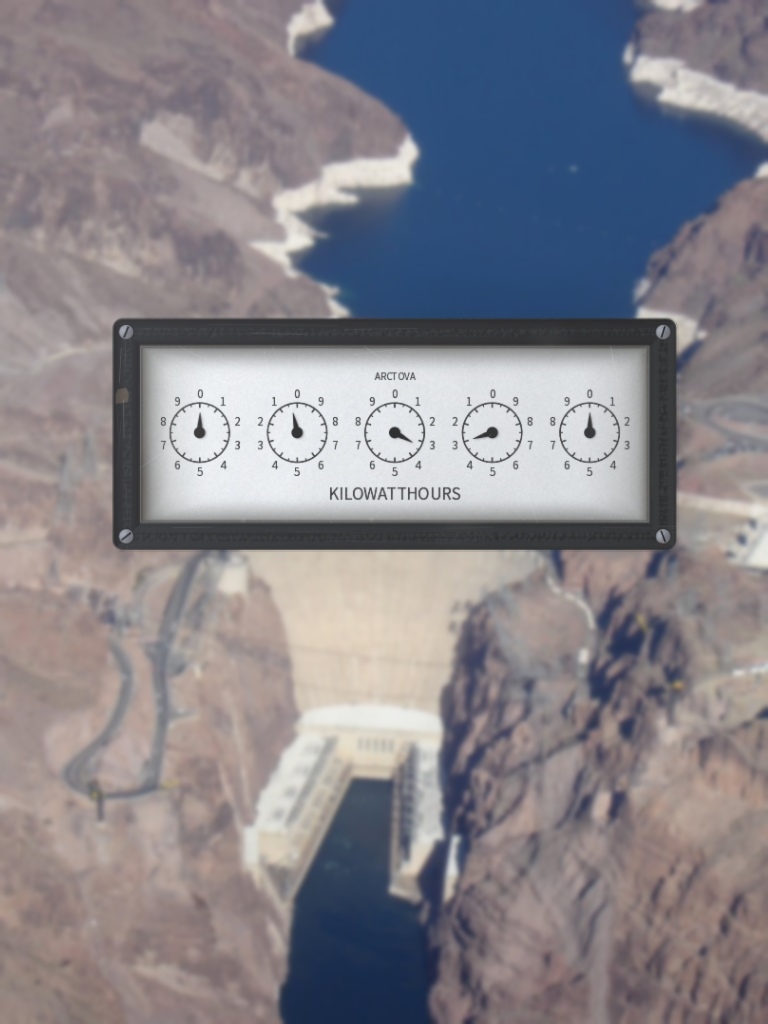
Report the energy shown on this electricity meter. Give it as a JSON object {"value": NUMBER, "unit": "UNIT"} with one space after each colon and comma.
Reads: {"value": 330, "unit": "kWh"}
